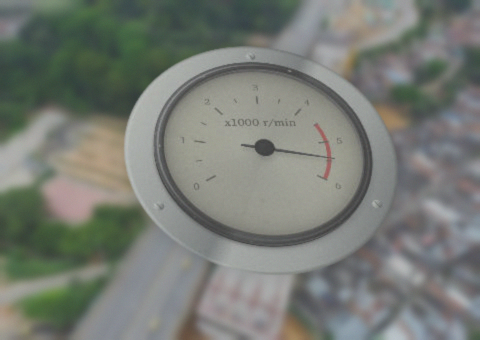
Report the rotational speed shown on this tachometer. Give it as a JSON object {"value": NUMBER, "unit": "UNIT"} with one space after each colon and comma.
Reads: {"value": 5500, "unit": "rpm"}
